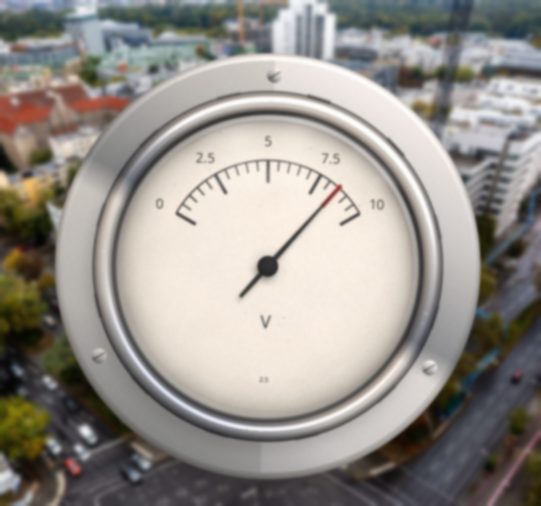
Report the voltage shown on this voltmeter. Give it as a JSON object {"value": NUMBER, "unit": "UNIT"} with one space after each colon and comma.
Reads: {"value": 8.5, "unit": "V"}
